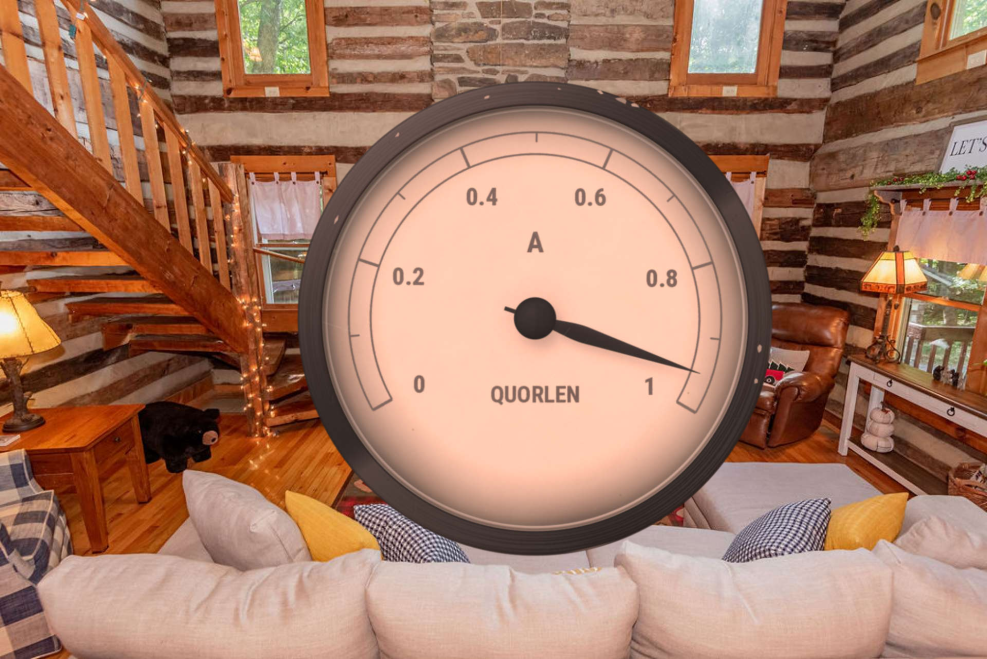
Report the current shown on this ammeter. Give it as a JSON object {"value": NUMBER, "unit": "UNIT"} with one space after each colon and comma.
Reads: {"value": 0.95, "unit": "A"}
